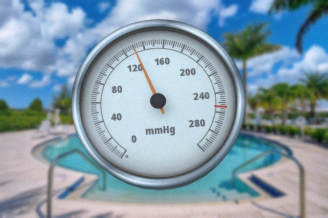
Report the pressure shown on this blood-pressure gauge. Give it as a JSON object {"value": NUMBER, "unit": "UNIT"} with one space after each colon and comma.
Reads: {"value": 130, "unit": "mmHg"}
